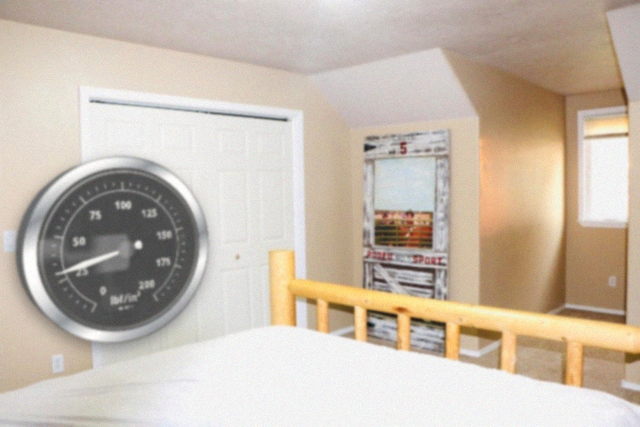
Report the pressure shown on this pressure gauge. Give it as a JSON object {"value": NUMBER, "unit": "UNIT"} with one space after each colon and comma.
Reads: {"value": 30, "unit": "psi"}
